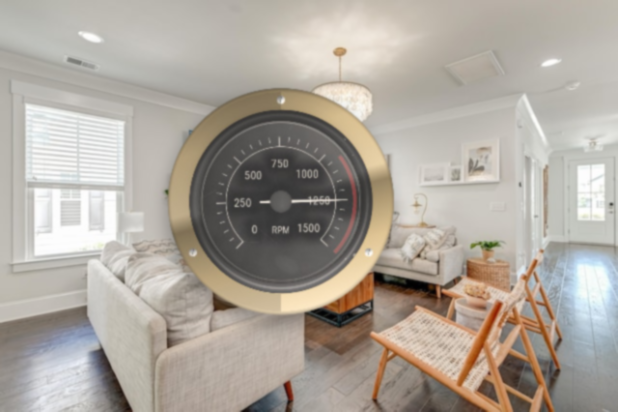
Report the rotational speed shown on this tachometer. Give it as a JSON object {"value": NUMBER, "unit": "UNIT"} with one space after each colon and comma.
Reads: {"value": 1250, "unit": "rpm"}
